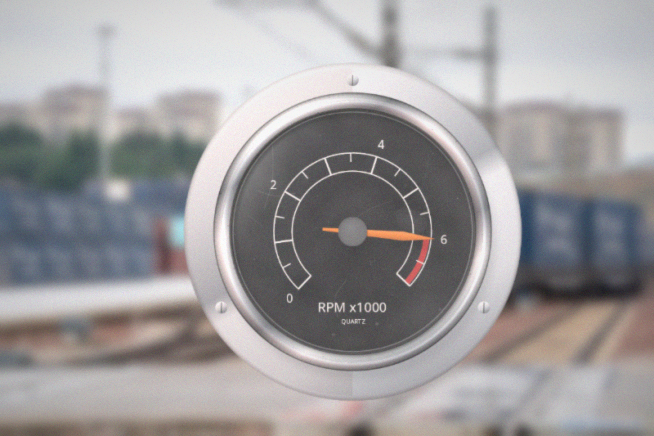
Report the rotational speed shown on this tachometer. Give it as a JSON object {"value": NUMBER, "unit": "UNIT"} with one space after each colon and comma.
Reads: {"value": 6000, "unit": "rpm"}
